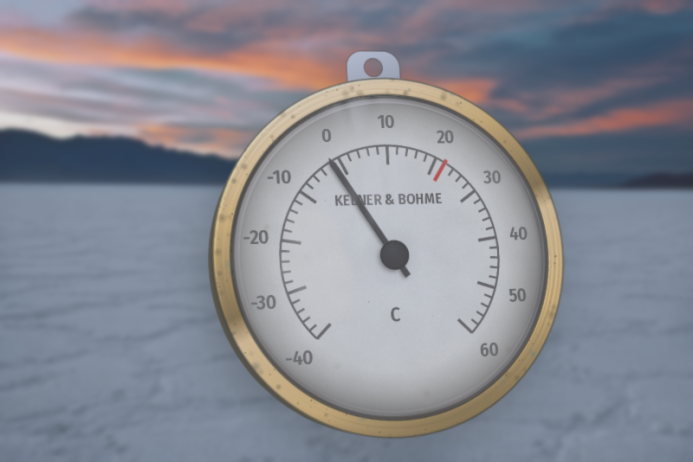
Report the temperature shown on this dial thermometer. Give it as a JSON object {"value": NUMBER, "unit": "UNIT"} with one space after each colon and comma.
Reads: {"value": -2, "unit": "°C"}
